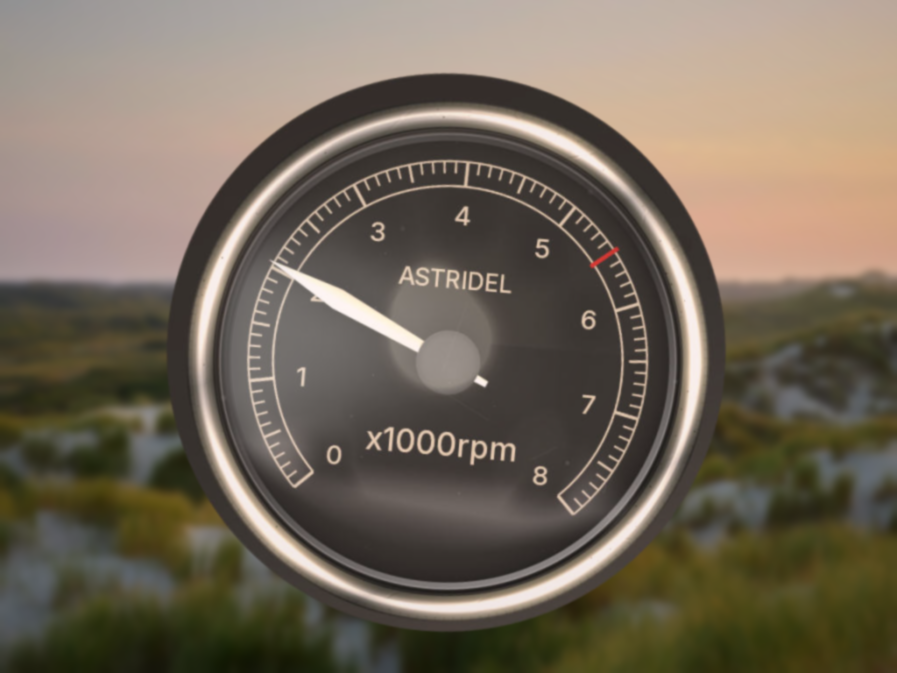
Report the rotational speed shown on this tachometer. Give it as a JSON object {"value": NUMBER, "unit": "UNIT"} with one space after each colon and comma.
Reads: {"value": 2050, "unit": "rpm"}
